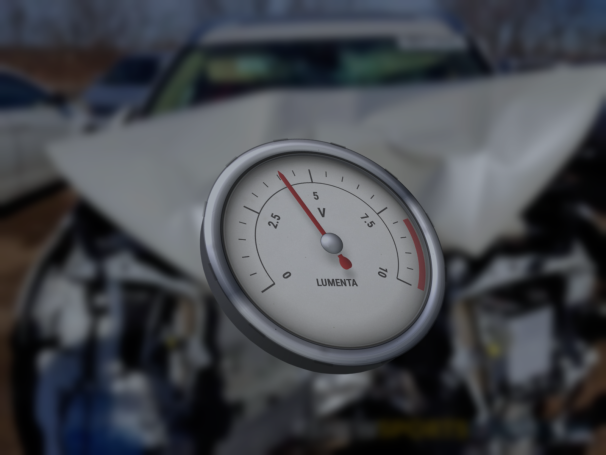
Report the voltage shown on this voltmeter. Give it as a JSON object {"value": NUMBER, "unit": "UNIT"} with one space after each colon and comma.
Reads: {"value": 4, "unit": "V"}
